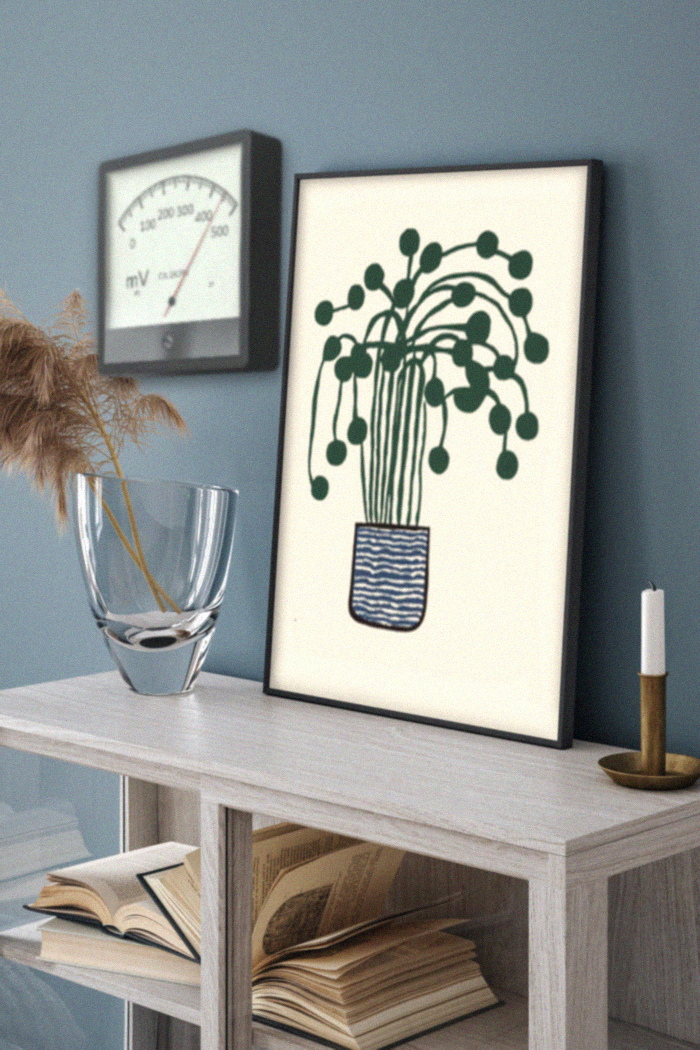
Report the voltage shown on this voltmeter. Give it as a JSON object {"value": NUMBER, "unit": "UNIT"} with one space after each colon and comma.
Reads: {"value": 450, "unit": "mV"}
